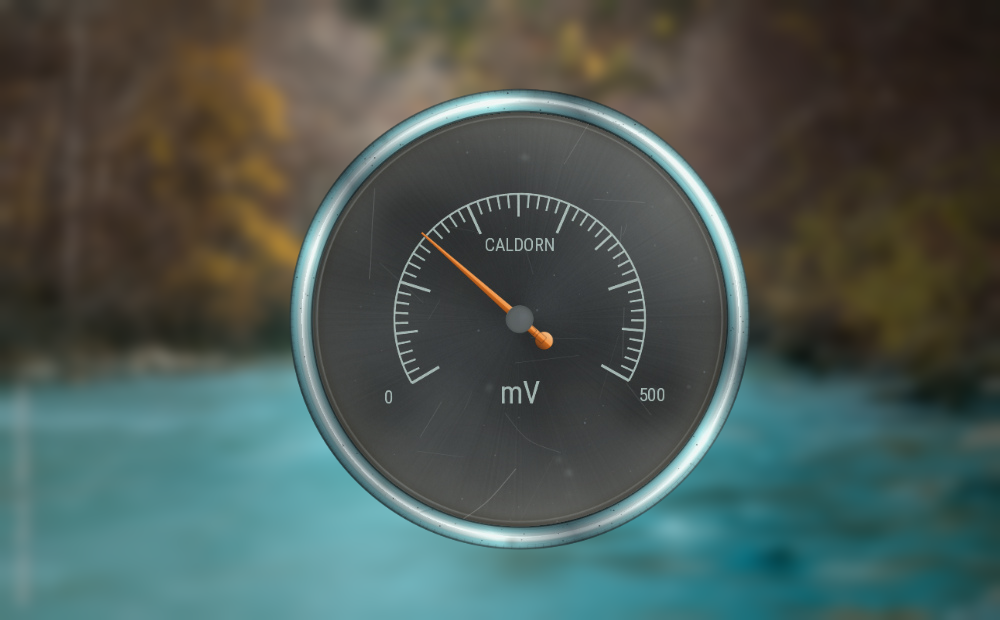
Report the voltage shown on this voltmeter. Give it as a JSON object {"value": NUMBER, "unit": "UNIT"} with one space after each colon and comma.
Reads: {"value": 150, "unit": "mV"}
